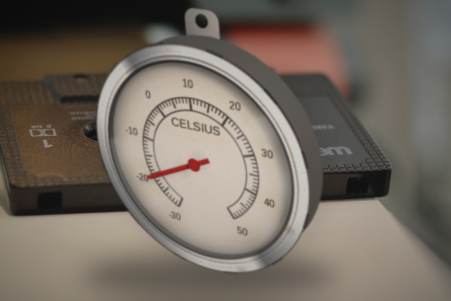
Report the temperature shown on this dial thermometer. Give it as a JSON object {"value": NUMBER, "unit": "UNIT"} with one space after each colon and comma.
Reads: {"value": -20, "unit": "°C"}
